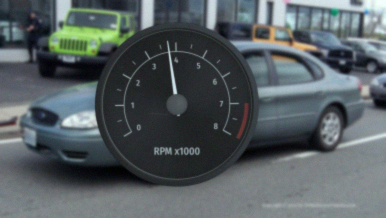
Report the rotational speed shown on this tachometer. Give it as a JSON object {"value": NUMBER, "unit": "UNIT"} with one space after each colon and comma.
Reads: {"value": 3750, "unit": "rpm"}
